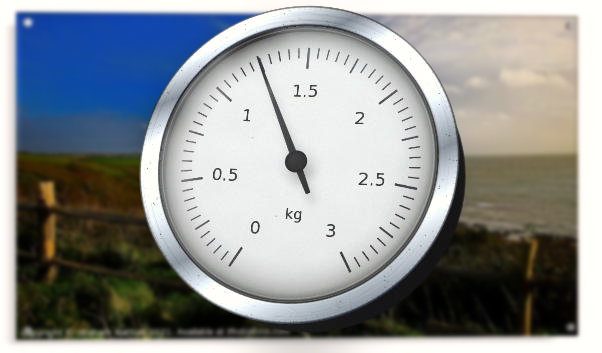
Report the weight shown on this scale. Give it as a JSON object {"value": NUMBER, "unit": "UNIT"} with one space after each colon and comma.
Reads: {"value": 1.25, "unit": "kg"}
